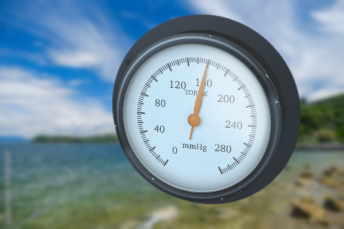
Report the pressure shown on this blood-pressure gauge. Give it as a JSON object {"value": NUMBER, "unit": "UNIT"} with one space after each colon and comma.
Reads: {"value": 160, "unit": "mmHg"}
